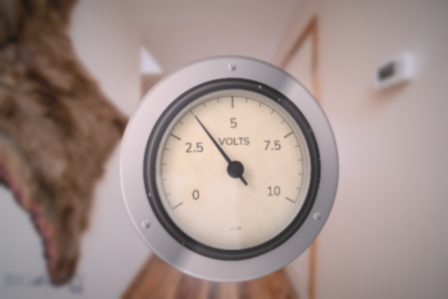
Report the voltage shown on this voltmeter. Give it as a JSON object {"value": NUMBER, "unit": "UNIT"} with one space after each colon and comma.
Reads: {"value": 3.5, "unit": "V"}
